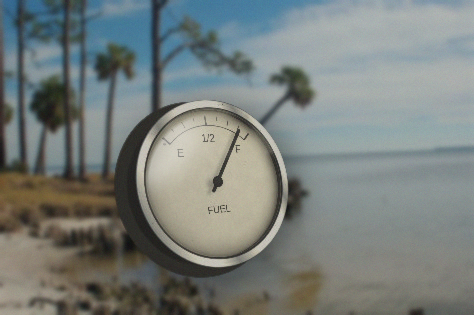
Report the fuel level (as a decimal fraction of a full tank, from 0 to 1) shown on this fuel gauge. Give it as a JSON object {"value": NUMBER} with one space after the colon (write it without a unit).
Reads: {"value": 0.875}
